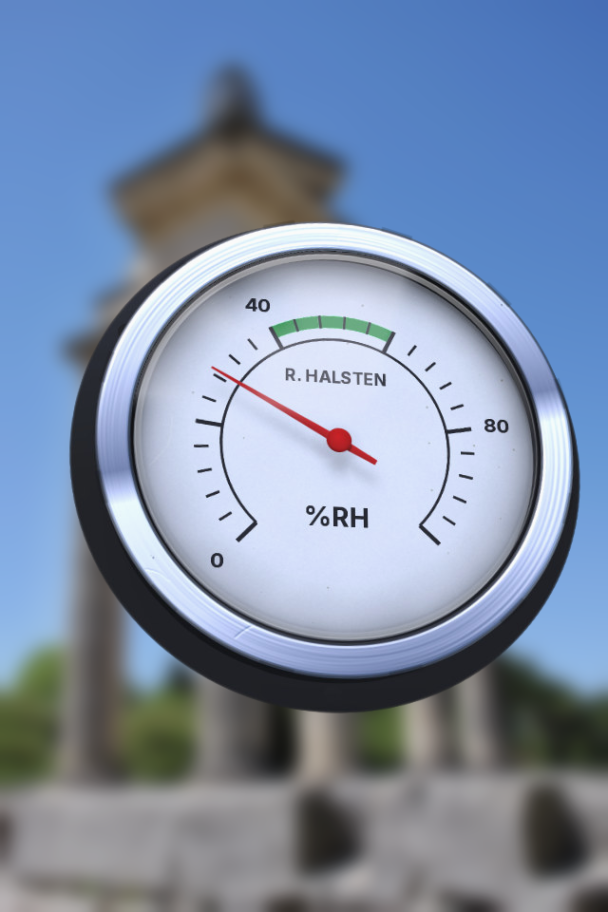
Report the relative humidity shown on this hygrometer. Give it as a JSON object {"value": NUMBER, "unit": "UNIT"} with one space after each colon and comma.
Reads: {"value": 28, "unit": "%"}
